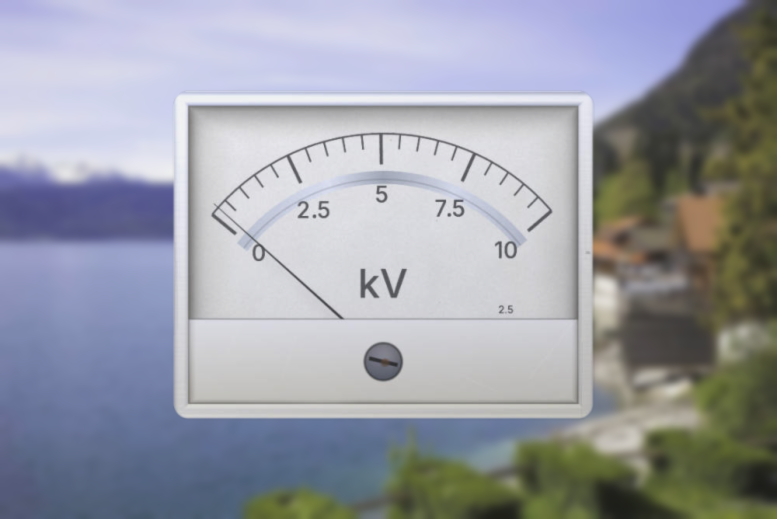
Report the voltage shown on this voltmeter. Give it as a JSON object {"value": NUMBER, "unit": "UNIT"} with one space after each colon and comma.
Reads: {"value": 0.25, "unit": "kV"}
